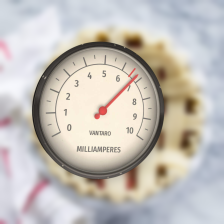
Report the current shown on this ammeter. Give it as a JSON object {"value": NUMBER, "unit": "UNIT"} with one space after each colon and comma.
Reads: {"value": 6.75, "unit": "mA"}
